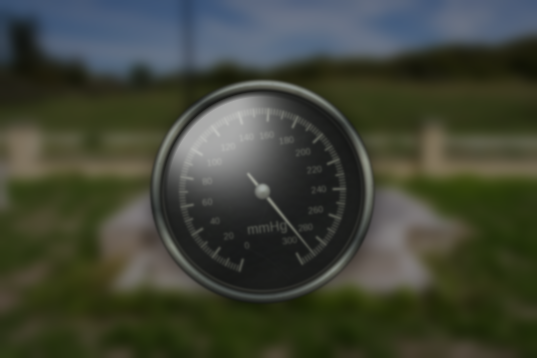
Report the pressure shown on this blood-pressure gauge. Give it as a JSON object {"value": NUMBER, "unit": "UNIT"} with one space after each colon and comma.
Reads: {"value": 290, "unit": "mmHg"}
